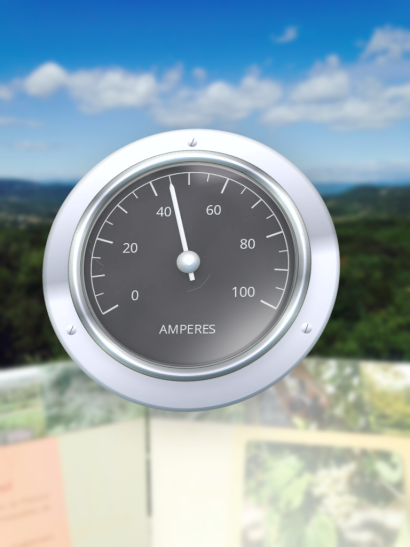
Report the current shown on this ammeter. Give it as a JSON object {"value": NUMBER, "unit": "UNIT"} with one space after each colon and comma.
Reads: {"value": 45, "unit": "A"}
